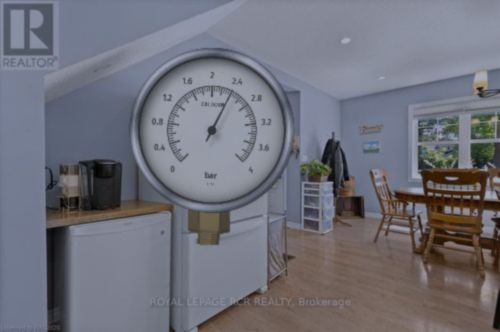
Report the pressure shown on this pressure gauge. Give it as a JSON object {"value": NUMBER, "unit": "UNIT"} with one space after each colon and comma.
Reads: {"value": 2.4, "unit": "bar"}
